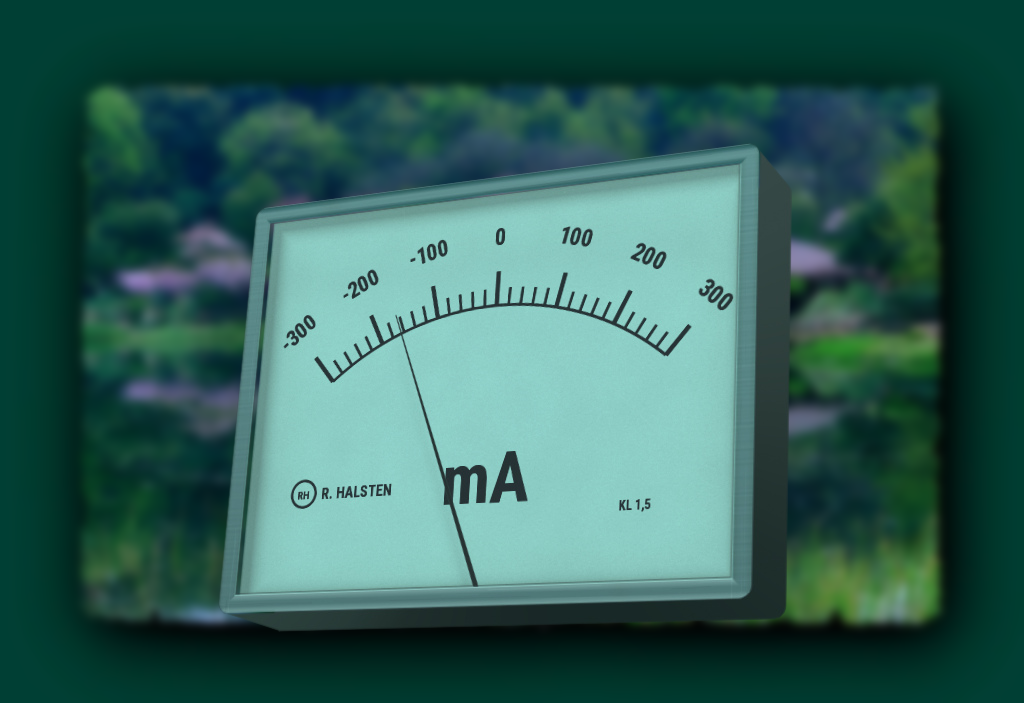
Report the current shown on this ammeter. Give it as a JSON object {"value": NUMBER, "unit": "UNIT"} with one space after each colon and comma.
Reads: {"value": -160, "unit": "mA"}
